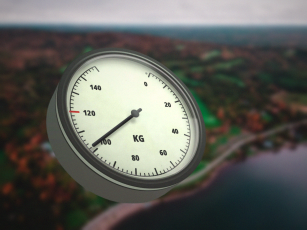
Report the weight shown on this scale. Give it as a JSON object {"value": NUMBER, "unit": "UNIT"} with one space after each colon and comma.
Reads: {"value": 102, "unit": "kg"}
